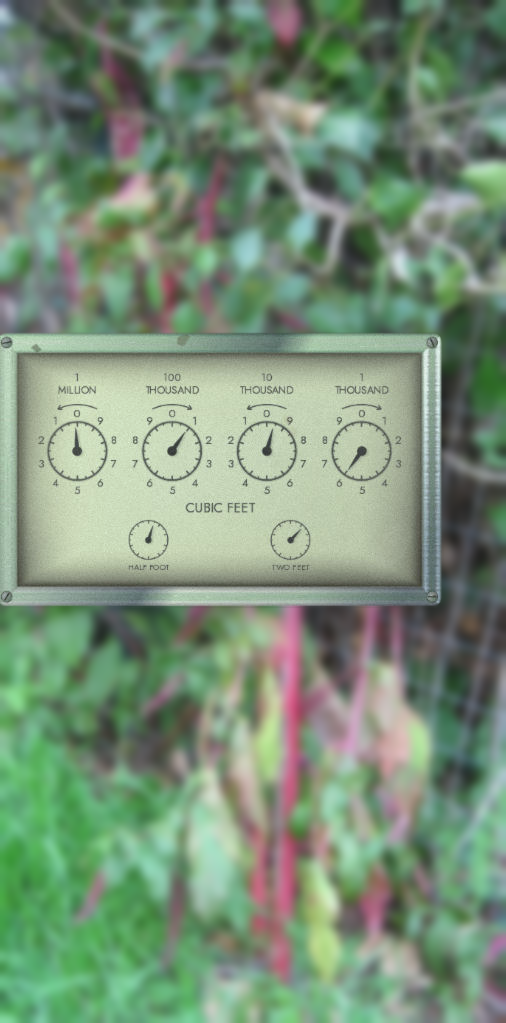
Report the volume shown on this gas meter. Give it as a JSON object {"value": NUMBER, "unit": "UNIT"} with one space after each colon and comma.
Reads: {"value": 9600, "unit": "ft³"}
